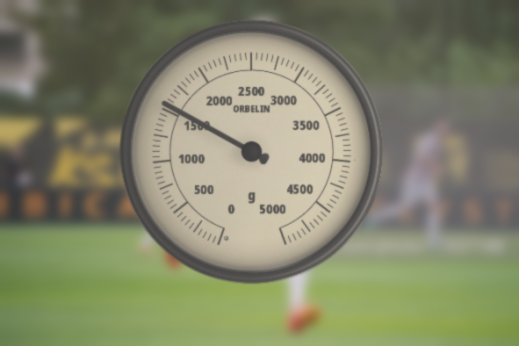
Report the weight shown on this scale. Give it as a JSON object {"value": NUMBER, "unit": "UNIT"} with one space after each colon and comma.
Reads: {"value": 1550, "unit": "g"}
